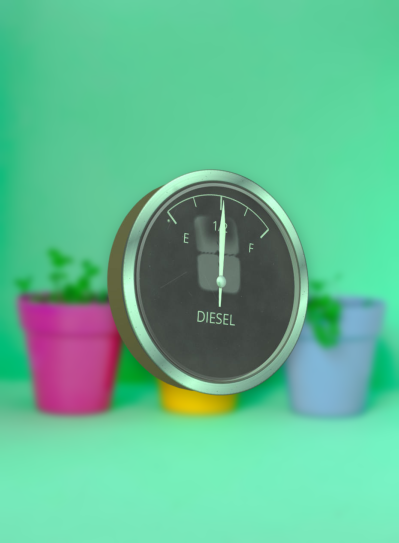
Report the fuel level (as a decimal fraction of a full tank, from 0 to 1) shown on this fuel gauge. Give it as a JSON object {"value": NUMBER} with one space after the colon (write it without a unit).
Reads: {"value": 0.5}
